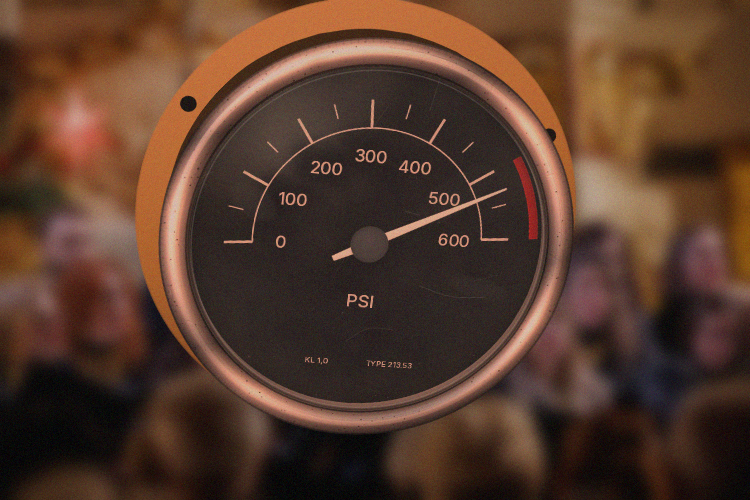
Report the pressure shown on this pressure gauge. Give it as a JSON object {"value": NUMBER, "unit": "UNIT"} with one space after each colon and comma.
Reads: {"value": 525, "unit": "psi"}
